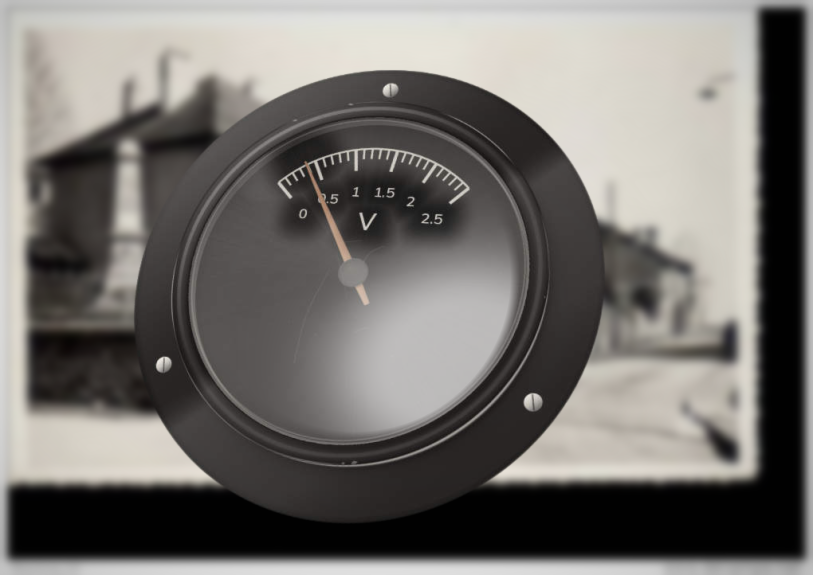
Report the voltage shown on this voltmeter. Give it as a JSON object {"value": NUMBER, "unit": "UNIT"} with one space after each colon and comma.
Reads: {"value": 0.4, "unit": "V"}
